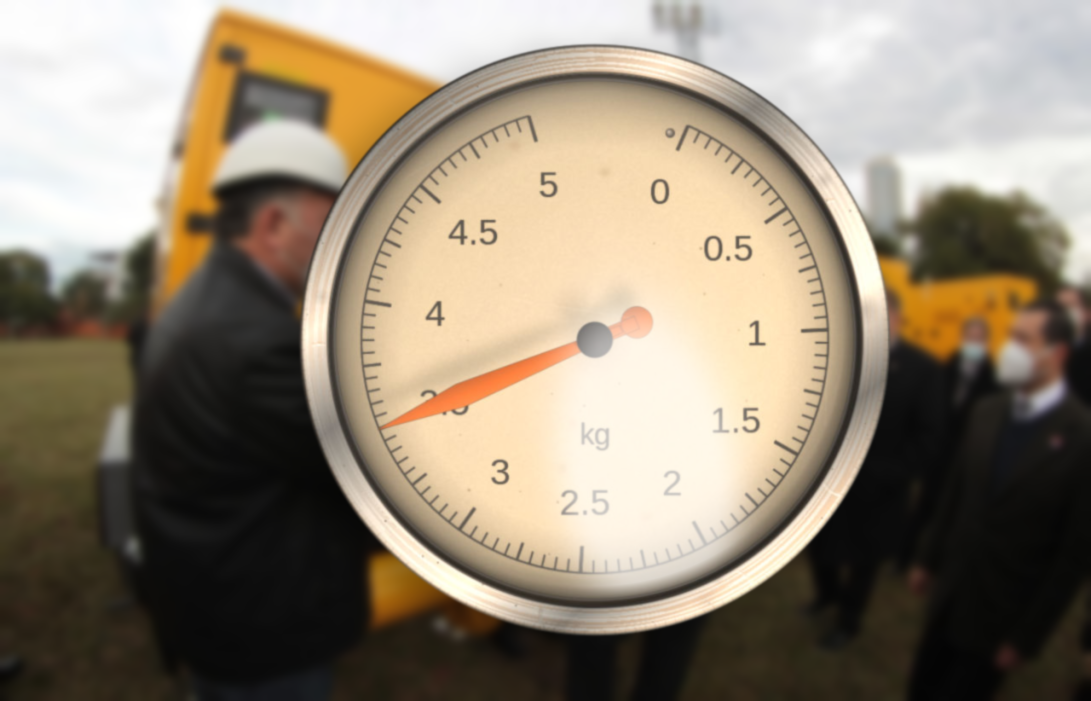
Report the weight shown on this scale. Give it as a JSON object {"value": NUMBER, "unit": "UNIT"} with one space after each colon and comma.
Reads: {"value": 3.5, "unit": "kg"}
